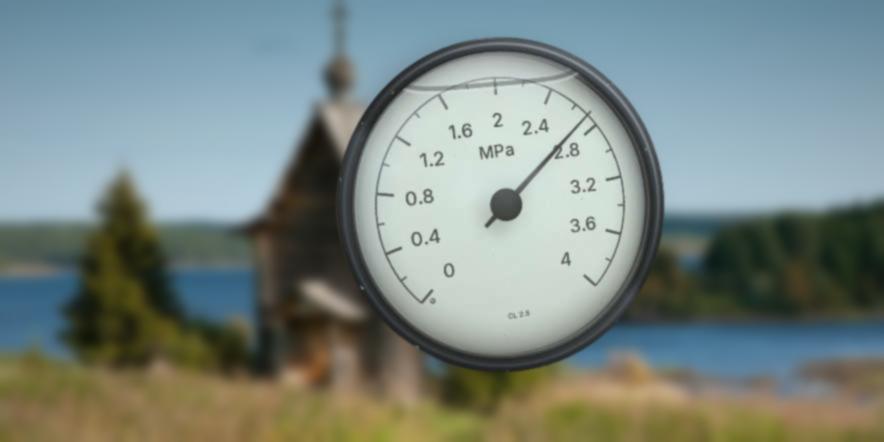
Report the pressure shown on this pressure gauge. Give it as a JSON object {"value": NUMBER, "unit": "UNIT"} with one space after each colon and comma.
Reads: {"value": 2.7, "unit": "MPa"}
